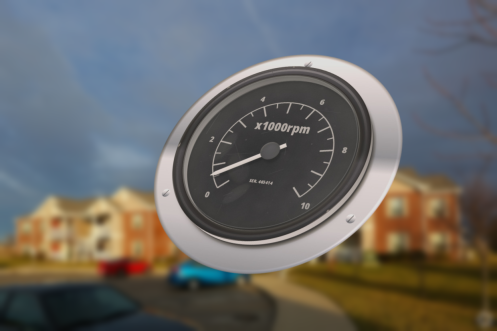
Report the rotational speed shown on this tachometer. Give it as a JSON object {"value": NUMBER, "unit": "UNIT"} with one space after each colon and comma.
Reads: {"value": 500, "unit": "rpm"}
